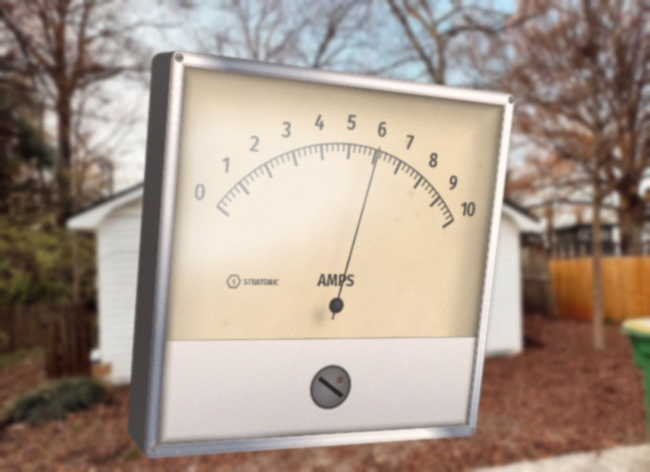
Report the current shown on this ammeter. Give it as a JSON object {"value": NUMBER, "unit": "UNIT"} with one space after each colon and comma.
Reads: {"value": 6, "unit": "A"}
